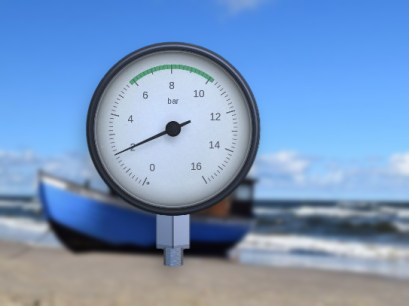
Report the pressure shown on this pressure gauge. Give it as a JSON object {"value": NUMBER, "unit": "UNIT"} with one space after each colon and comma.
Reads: {"value": 2, "unit": "bar"}
